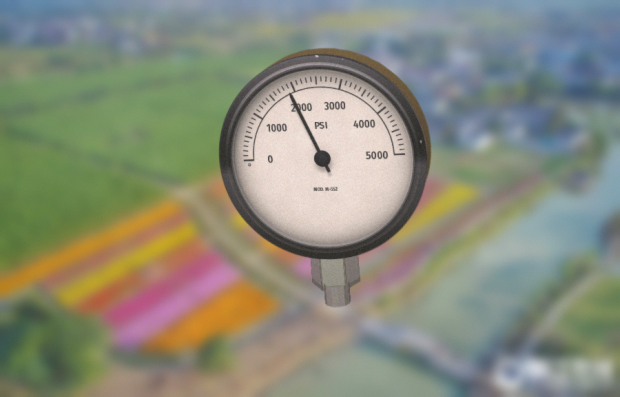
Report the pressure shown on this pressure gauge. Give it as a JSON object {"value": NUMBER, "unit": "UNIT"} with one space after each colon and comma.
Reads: {"value": 1900, "unit": "psi"}
